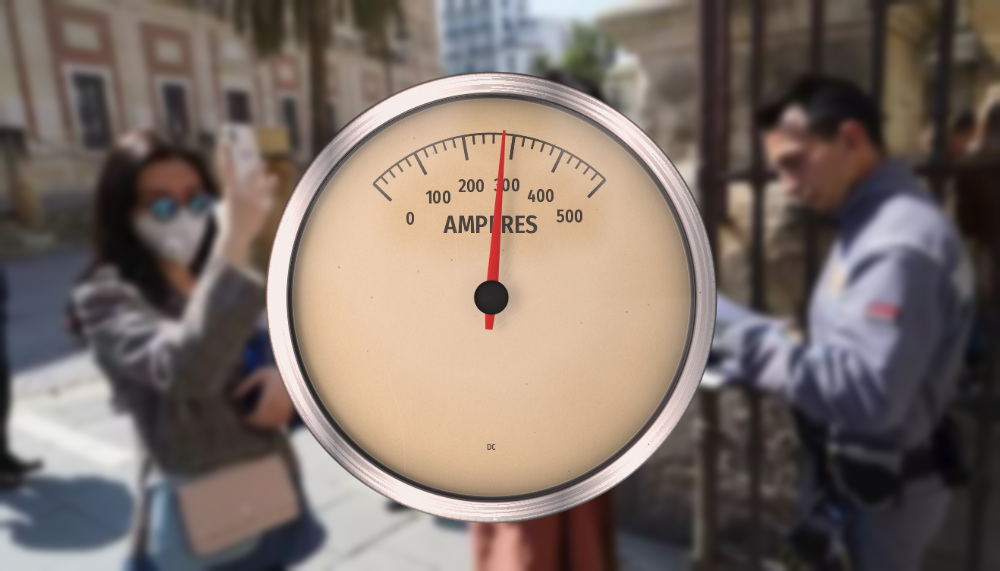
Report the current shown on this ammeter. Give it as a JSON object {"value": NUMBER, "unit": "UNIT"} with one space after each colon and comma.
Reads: {"value": 280, "unit": "A"}
